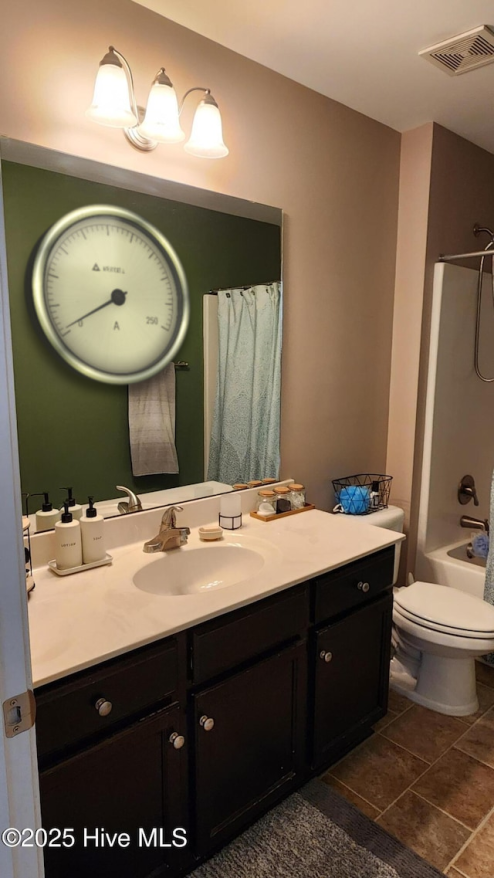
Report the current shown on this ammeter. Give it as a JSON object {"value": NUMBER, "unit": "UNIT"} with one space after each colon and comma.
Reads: {"value": 5, "unit": "A"}
